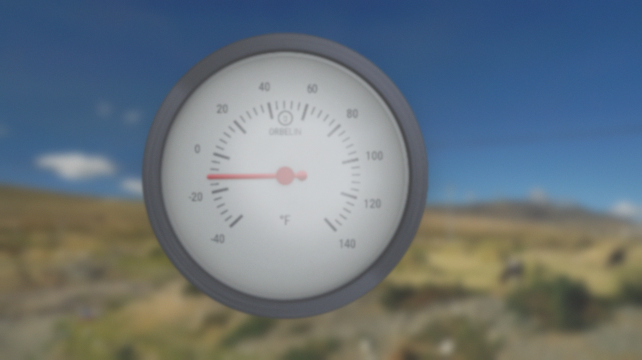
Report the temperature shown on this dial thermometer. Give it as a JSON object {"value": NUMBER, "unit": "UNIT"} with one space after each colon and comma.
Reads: {"value": -12, "unit": "°F"}
